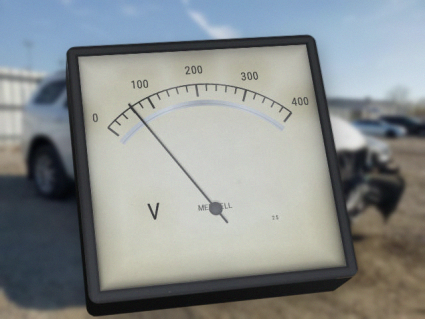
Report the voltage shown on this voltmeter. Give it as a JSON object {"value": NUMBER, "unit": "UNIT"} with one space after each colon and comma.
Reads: {"value": 60, "unit": "V"}
